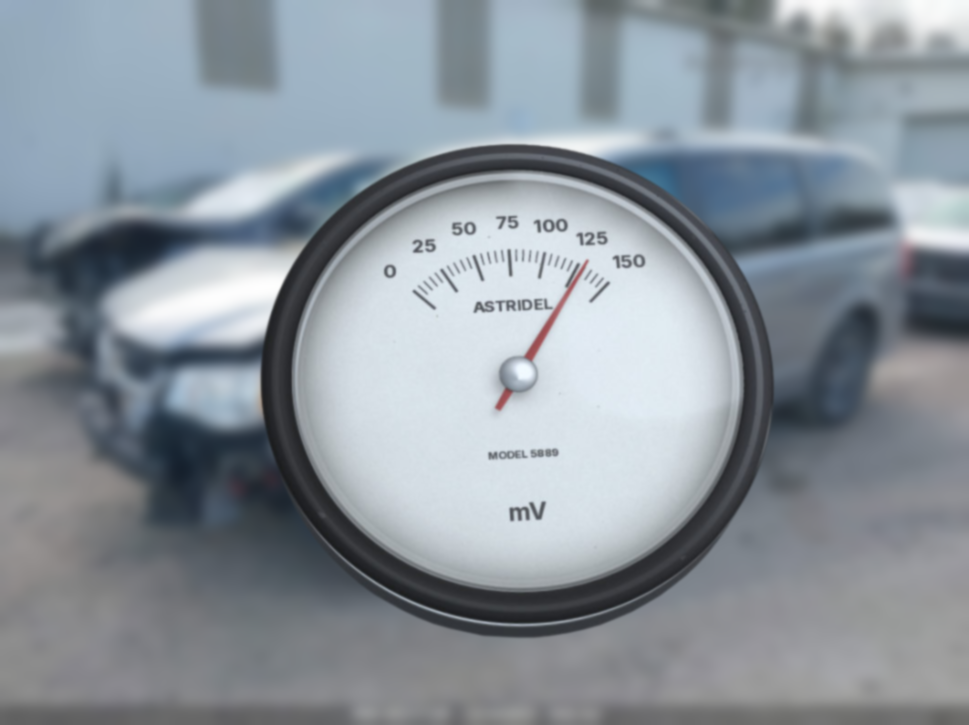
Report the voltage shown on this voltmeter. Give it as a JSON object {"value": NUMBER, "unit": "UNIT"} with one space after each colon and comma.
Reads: {"value": 130, "unit": "mV"}
